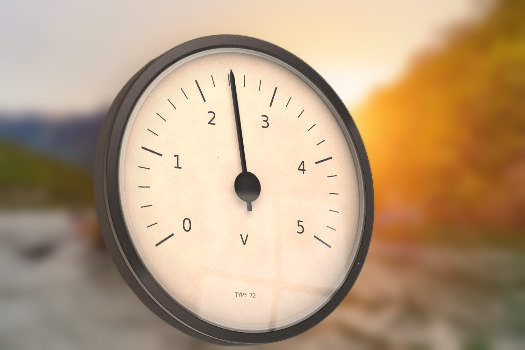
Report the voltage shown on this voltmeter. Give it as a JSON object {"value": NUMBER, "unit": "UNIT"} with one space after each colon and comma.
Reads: {"value": 2.4, "unit": "V"}
